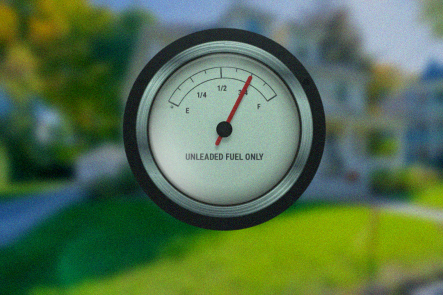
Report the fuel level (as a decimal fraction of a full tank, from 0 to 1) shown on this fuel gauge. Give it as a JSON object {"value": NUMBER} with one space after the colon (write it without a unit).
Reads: {"value": 0.75}
